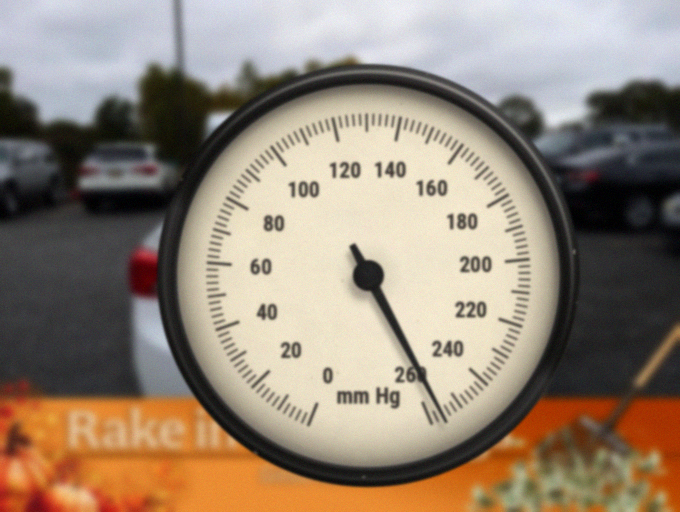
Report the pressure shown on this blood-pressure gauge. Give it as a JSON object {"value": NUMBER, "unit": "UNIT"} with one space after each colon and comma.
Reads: {"value": 256, "unit": "mmHg"}
